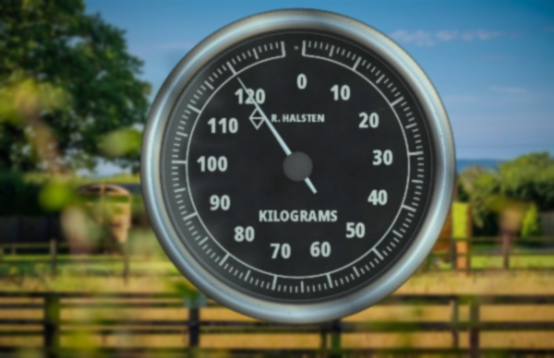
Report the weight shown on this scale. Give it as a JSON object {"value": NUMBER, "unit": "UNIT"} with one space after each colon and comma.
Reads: {"value": 120, "unit": "kg"}
